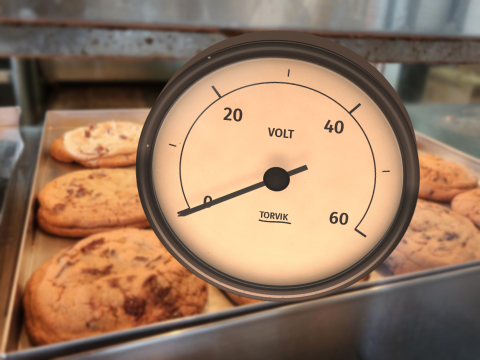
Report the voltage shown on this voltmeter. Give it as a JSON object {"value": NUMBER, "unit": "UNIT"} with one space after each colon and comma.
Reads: {"value": 0, "unit": "V"}
